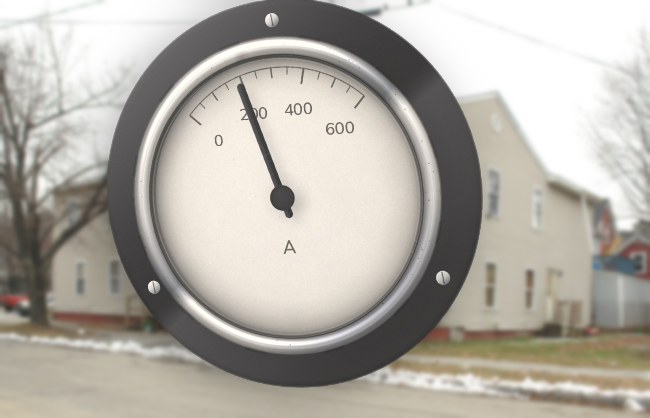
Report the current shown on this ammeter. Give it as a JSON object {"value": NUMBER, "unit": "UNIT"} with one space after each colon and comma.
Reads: {"value": 200, "unit": "A"}
